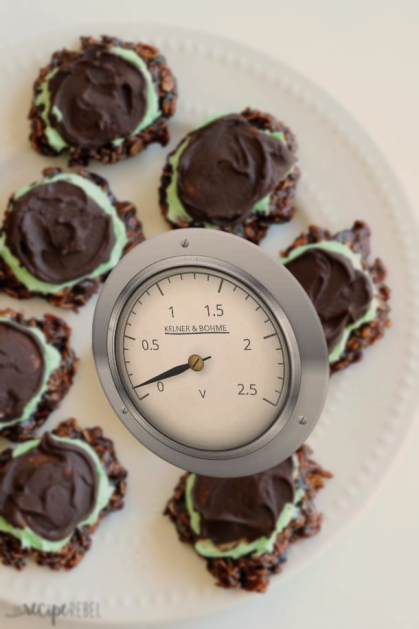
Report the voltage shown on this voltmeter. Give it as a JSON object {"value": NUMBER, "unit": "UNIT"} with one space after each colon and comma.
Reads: {"value": 0.1, "unit": "V"}
